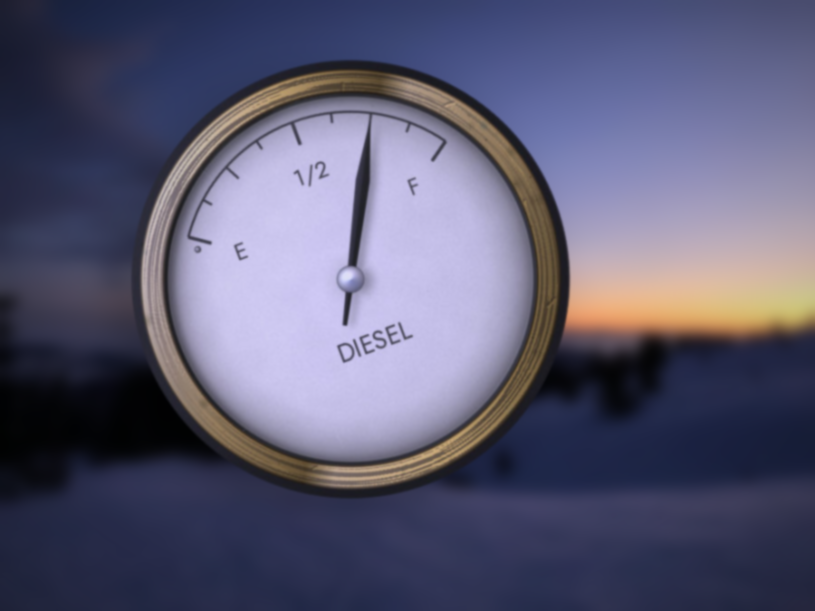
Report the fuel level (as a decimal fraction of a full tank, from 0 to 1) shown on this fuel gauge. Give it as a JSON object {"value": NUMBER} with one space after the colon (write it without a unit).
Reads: {"value": 0.75}
